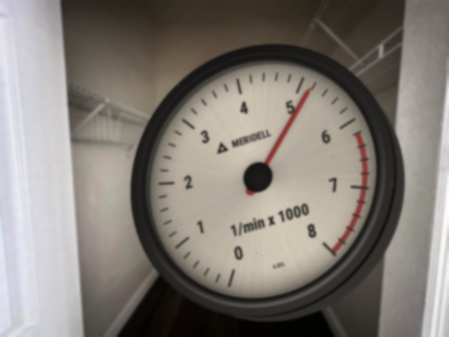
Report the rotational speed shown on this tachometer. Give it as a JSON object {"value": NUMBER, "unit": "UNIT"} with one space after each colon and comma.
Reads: {"value": 5200, "unit": "rpm"}
